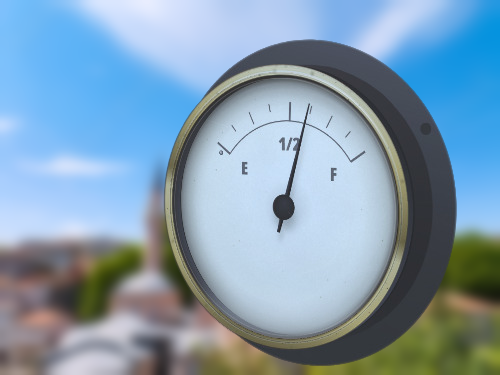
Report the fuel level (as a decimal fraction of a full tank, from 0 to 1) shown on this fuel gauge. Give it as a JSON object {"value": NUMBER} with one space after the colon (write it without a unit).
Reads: {"value": 0.625}
